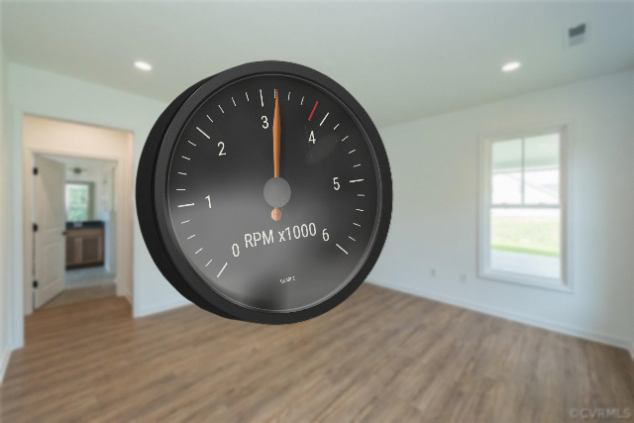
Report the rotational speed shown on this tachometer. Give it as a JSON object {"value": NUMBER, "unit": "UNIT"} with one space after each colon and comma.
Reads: {"value": 3200, "unit": "rpm"}
